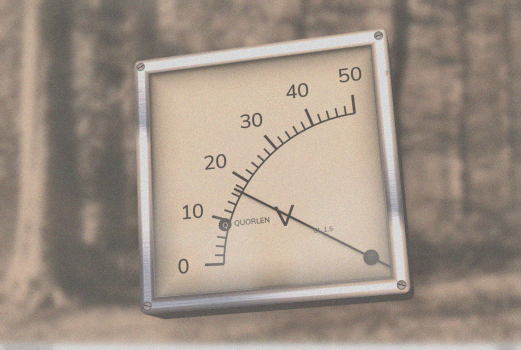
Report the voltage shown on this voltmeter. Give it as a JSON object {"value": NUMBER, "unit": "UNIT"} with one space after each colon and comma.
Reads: {"value": 17, "unit": "V"}
